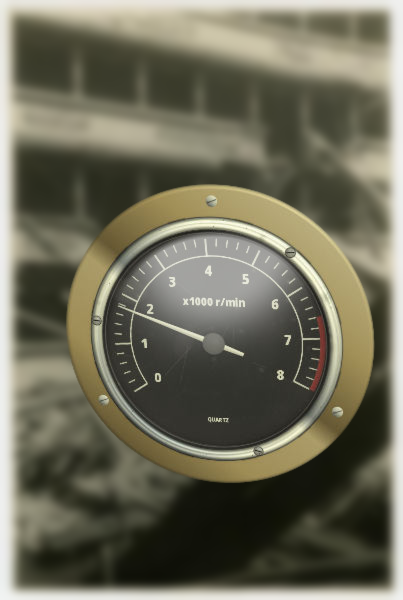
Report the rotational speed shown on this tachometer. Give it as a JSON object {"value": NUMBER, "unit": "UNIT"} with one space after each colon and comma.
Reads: {"value": 1800, "unit": "rpm"}
